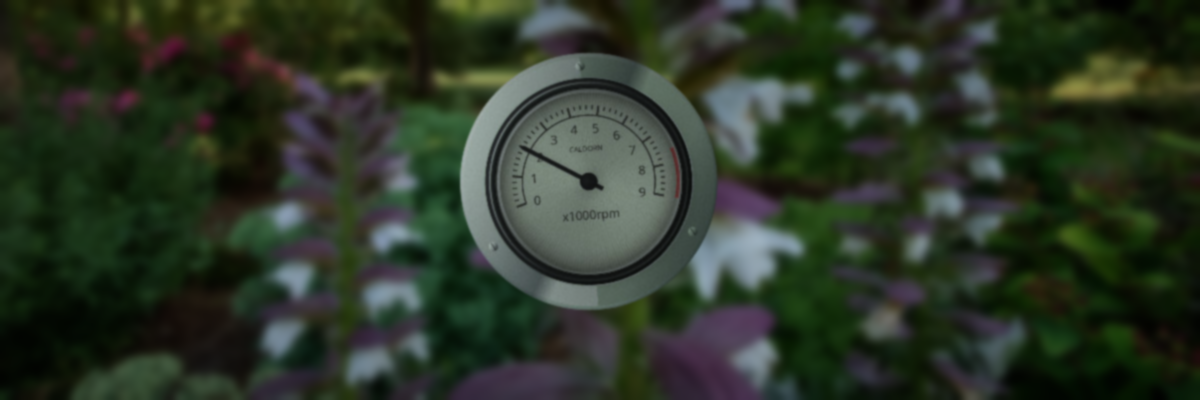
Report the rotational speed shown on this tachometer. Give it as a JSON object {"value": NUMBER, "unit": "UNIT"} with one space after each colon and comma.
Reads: {"value": 2000, "unit": "rpm"}
